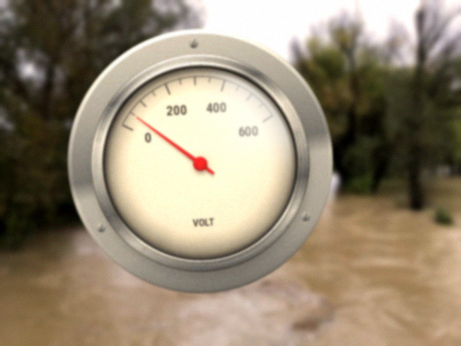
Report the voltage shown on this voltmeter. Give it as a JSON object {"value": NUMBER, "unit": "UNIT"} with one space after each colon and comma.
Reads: {"value": 50, "unit": "V"}
